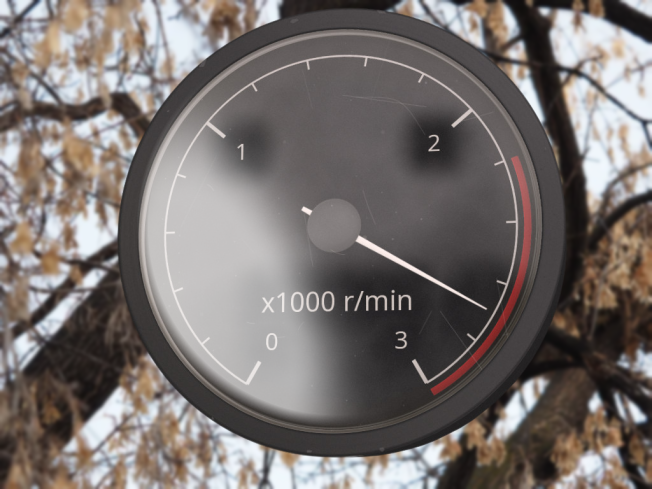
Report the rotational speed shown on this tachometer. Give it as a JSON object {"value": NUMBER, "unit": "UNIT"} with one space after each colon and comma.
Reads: {"value": 2700, "unit": "rpm"}
